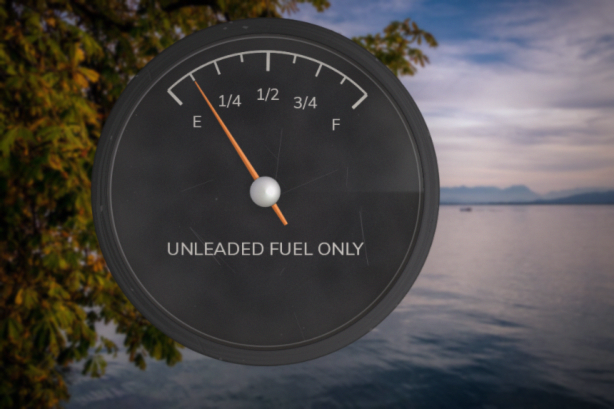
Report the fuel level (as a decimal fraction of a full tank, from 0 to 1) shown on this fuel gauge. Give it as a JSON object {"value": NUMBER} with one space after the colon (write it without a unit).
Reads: {"value": 0.125}
